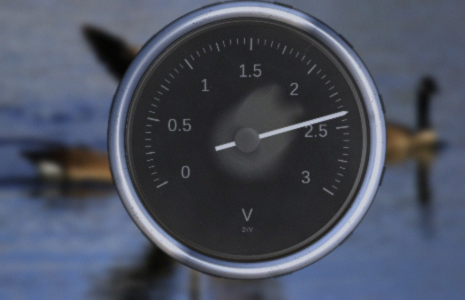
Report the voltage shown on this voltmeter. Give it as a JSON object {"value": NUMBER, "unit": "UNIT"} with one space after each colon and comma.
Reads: {"value": 2.4, "unit": "V"}
